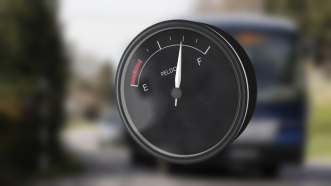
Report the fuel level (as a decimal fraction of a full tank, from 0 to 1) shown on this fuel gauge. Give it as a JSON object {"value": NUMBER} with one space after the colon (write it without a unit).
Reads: {"value": 0.75}
